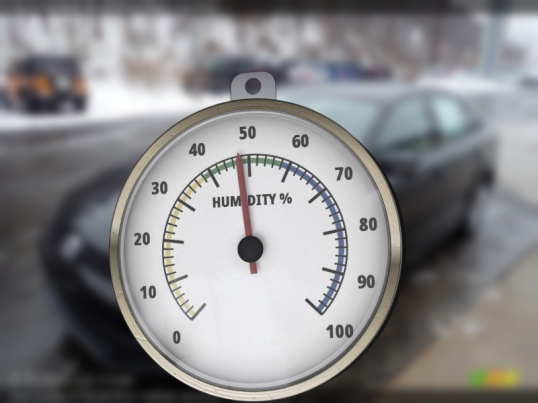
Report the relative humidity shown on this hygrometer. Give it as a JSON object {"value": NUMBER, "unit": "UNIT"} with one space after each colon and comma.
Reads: {"value": 48, "unit": "%"}
